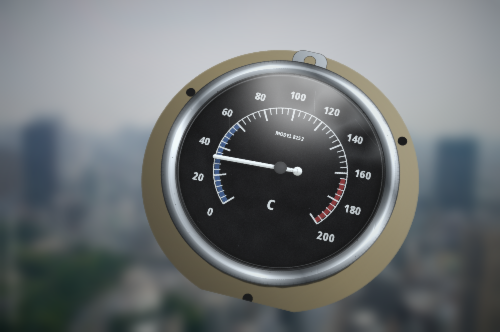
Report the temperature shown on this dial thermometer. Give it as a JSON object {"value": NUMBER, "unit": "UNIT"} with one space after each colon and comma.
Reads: {"value": 32, "unit": "°C"}
